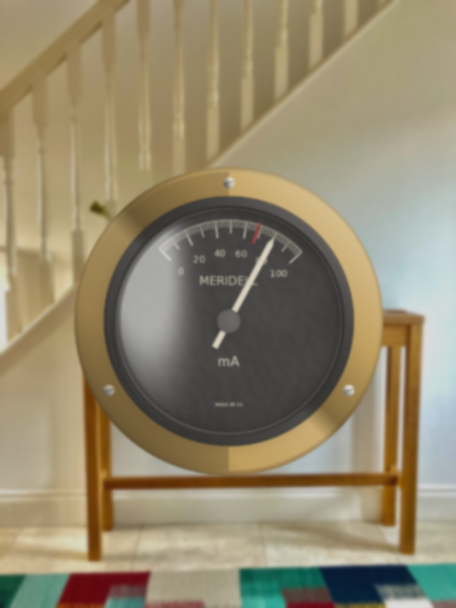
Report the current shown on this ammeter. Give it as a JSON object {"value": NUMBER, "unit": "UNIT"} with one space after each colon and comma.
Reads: {"value": 80, "unit": "mA"}
